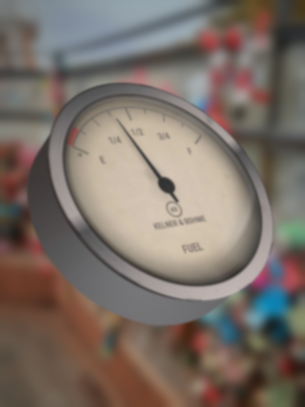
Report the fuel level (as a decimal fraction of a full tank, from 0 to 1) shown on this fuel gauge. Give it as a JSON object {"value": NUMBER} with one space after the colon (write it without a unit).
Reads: {"value": 0.375}
